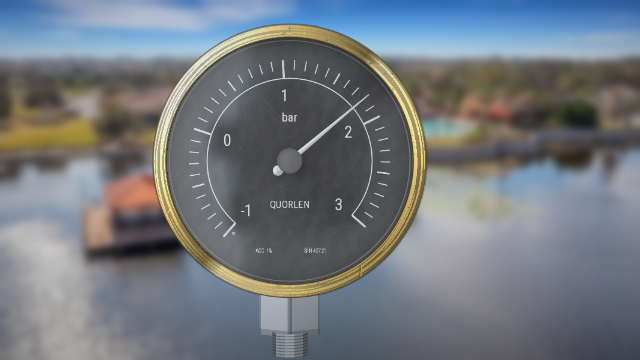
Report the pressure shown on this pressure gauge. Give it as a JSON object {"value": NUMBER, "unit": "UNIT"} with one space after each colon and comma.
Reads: {"value": 1.8, "unit": "bar"}
